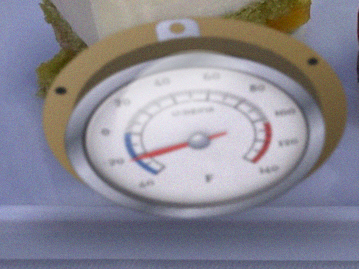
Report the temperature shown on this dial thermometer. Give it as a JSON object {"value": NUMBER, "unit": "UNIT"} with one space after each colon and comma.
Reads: {"value": -20, "unit": "°F"}
